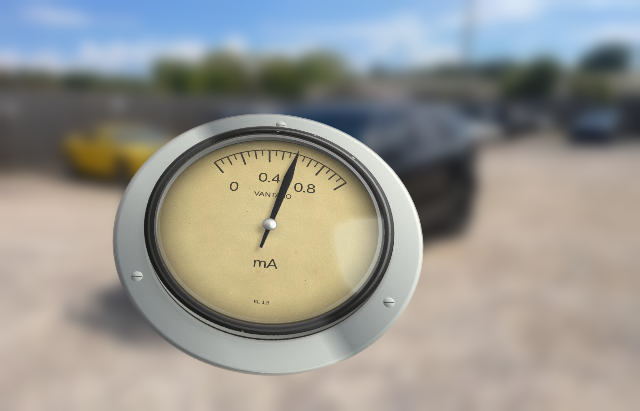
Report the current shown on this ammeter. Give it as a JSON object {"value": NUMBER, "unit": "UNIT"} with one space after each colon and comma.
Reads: {"value": 0.6, "unit": "mA"}
